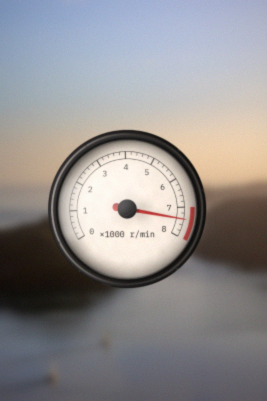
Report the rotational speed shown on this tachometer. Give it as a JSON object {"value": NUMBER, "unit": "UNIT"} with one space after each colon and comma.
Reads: {"value": 7400, "unit": "rpm"}
